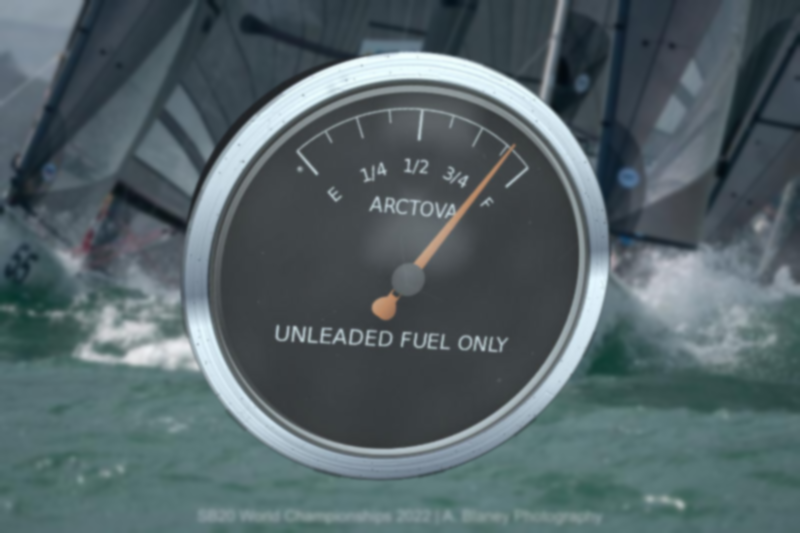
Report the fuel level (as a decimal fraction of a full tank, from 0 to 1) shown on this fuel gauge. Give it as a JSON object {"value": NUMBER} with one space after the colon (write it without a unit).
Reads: {"value": 0.875}
